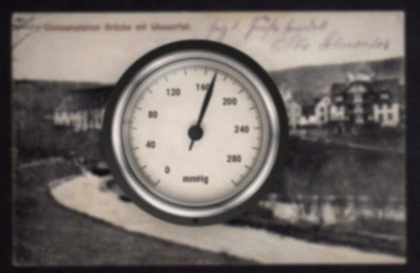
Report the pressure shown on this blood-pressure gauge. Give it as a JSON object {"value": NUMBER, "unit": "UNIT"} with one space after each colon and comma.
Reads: {"value": 170, "unit": "mmHg"}
